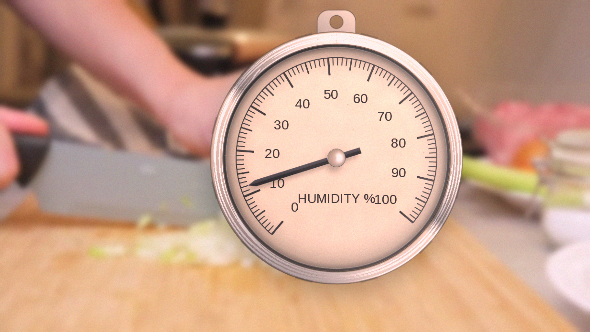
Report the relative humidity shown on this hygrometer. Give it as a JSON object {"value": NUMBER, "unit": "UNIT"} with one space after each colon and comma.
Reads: {"value": 12, "unit": "%"}
